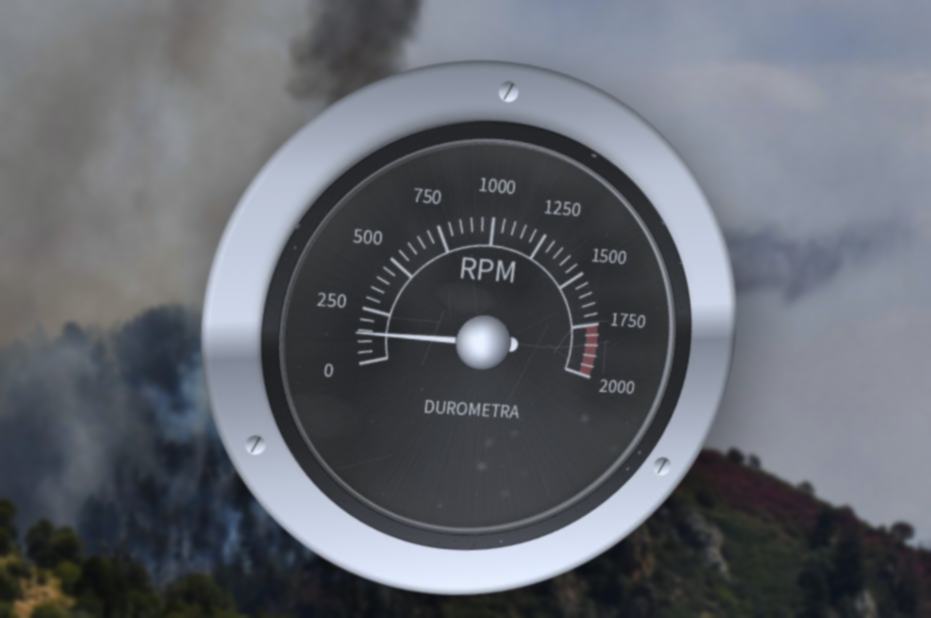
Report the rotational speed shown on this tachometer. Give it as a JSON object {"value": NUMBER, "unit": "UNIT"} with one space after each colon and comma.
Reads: {"value": 150, "unit": "rpm"}
